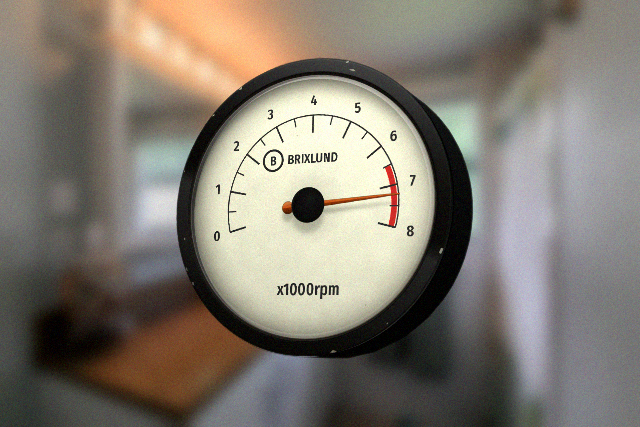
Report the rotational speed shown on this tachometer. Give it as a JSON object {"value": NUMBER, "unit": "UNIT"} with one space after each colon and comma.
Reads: {"value": 7250, "unit": "rpm"}
